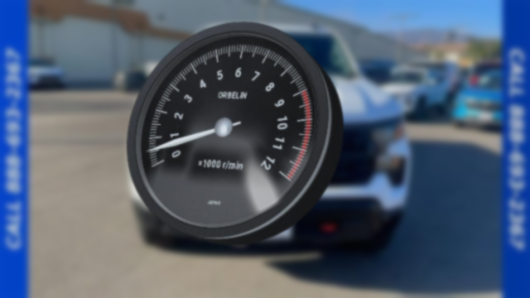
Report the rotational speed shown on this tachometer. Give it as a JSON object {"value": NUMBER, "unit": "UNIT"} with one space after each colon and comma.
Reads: {"value": 500, "unit": "rpm"}
